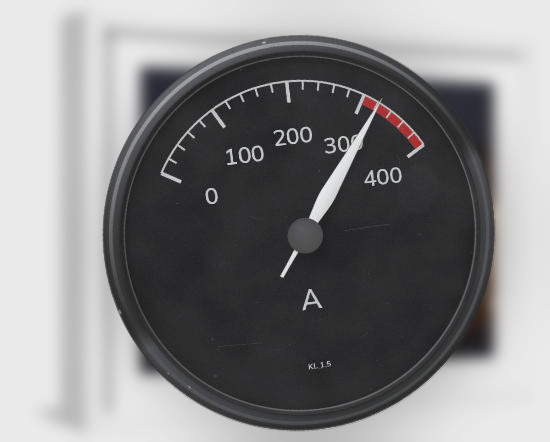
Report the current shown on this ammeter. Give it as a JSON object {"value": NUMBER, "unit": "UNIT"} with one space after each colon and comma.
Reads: {"value": 320, "unit": "A"}
